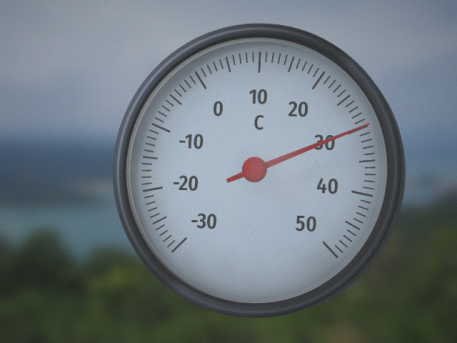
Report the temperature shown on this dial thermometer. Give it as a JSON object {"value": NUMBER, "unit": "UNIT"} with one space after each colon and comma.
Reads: {"value": 30, "unit": "°C"}
